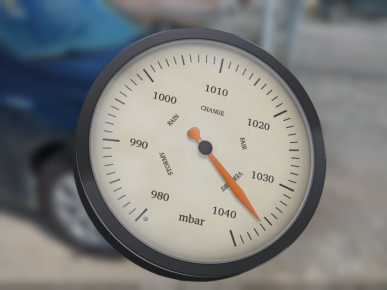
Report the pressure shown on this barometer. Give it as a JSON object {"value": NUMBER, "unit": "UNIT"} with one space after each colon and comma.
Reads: {"value": 1036, "unit": "mbar"}
